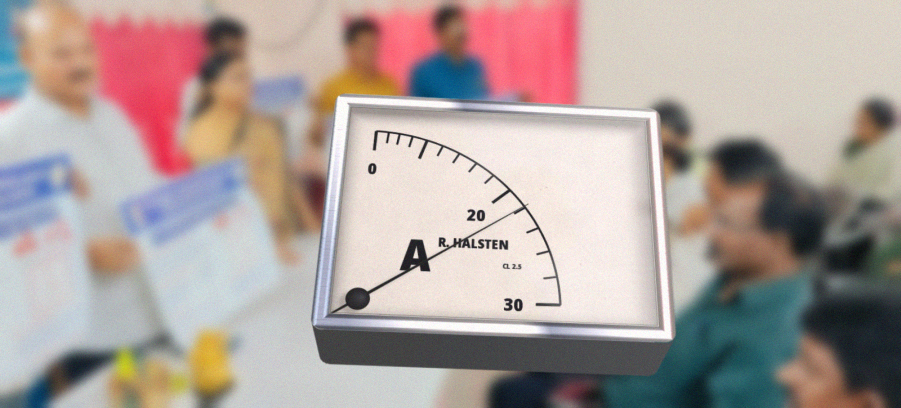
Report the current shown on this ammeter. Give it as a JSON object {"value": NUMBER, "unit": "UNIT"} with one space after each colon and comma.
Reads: {"value": 22, "unit": "A"}
